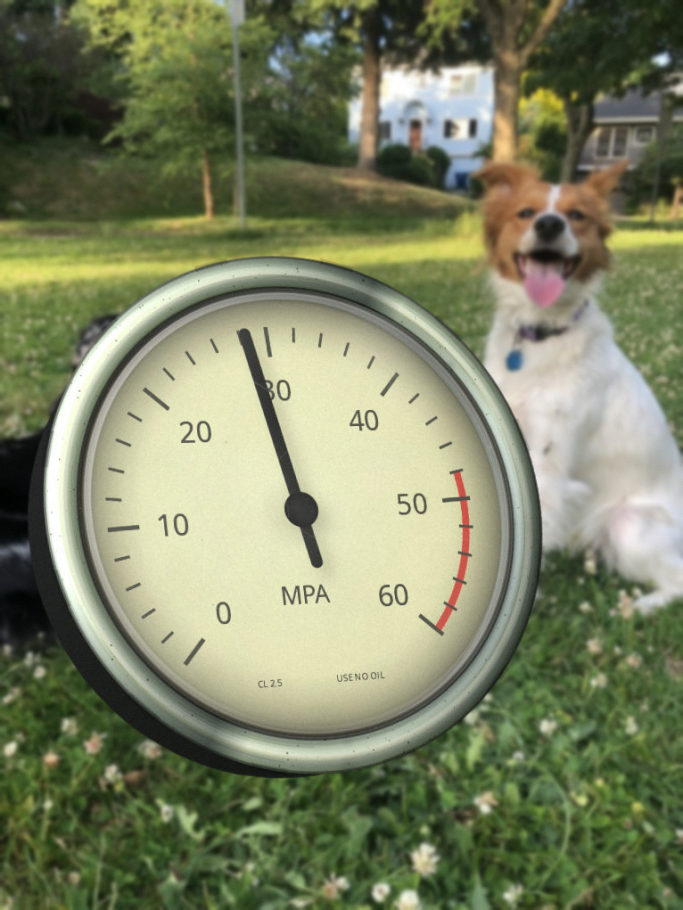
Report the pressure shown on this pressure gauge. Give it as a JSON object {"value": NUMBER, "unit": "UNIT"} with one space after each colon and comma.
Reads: {"value": 28, "unit": "MPa"}
